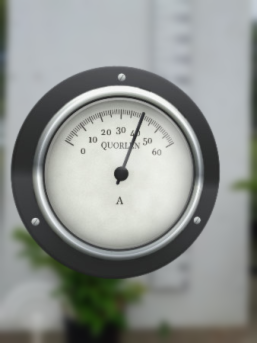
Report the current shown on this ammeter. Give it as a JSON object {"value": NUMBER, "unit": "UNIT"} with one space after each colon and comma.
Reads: {"value": 40, "unit": "A"}
